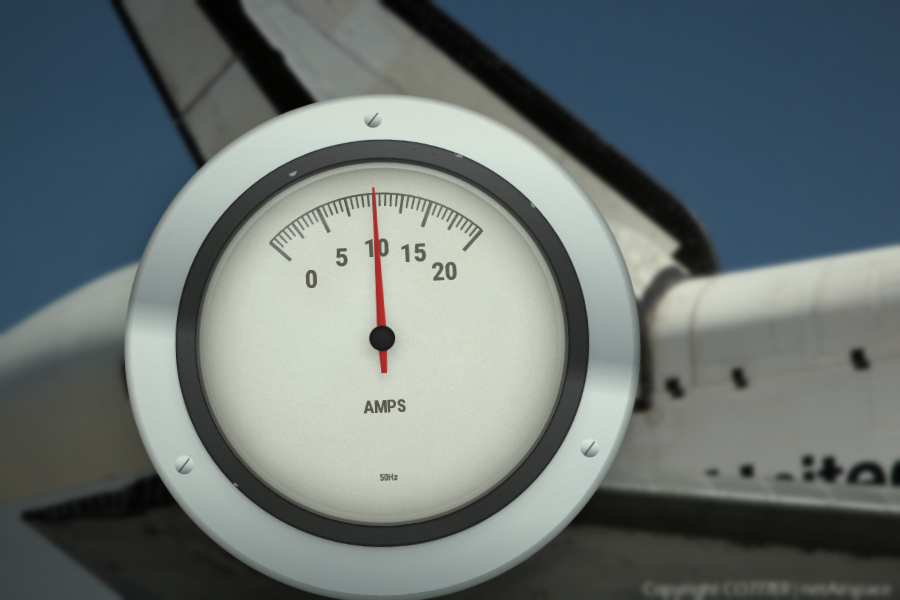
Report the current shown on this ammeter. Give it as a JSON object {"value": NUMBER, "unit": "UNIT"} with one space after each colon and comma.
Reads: {"value": 10, "unit": "A"}
